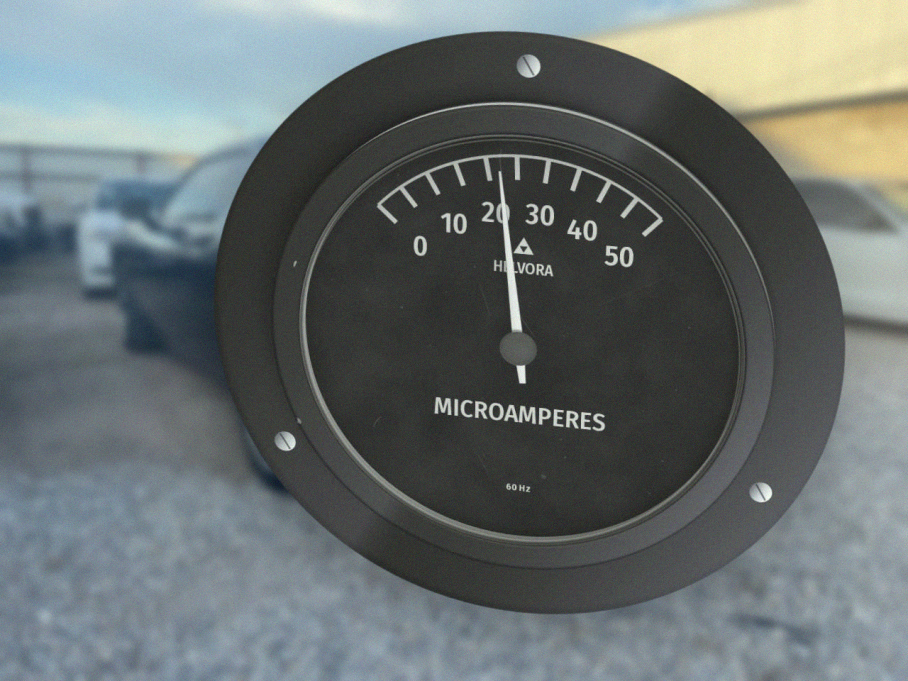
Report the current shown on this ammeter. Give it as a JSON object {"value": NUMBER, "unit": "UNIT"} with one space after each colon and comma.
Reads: {"value": 22.5, "unit": "µA"}
